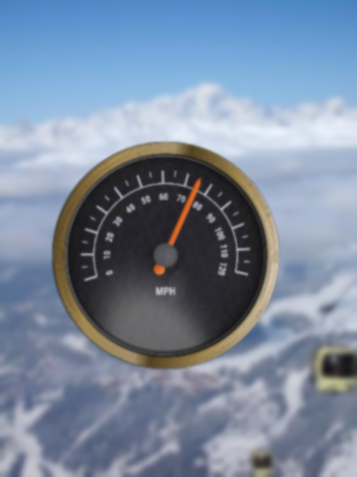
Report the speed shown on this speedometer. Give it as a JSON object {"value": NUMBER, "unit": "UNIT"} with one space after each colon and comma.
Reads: {"value": 75, "unit": "mph"}
